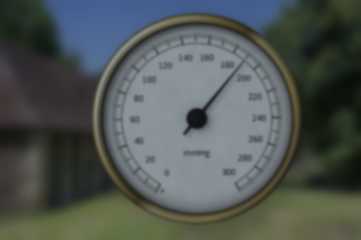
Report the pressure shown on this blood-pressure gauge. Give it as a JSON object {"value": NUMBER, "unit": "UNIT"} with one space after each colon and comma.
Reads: {"value": 190, "unit": "mmHg"}
